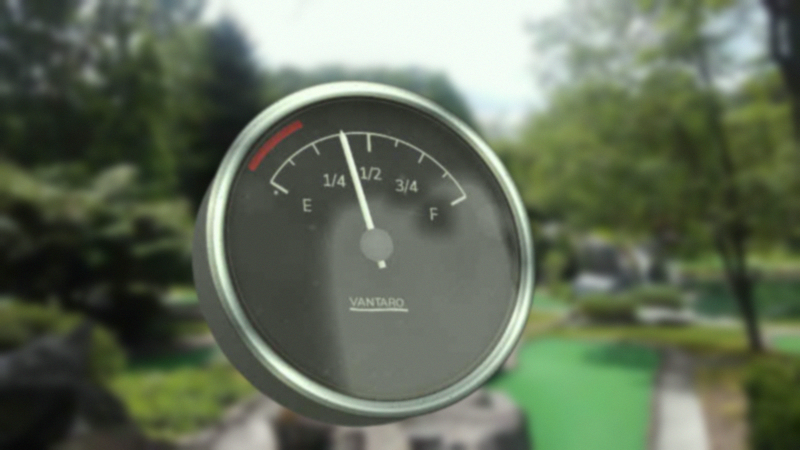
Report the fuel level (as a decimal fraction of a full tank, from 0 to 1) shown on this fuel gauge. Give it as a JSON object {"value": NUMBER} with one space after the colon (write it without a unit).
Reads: {"value": 0.375}
